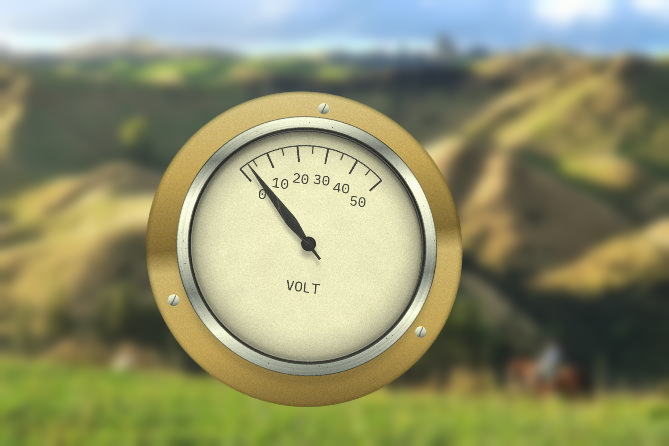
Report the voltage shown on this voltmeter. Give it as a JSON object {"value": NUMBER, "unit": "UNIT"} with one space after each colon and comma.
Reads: {"value": 2.5, "unit": "V"}
